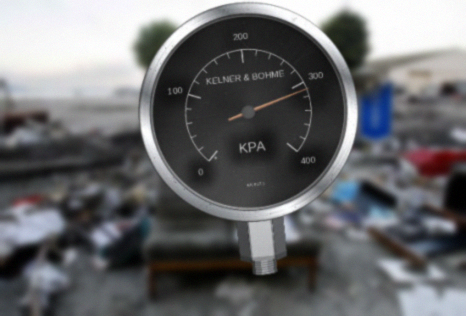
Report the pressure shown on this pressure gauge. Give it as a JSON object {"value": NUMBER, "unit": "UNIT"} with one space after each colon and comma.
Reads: {"value": 310, "unit": "kPa"}
